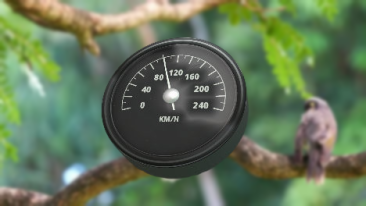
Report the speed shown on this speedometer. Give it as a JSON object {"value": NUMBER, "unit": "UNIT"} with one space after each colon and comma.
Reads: {"value": 100, "unit": "km/h"}
